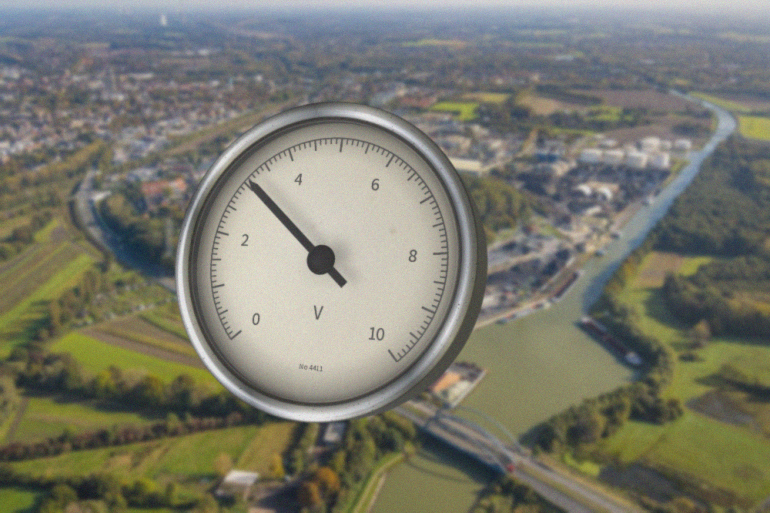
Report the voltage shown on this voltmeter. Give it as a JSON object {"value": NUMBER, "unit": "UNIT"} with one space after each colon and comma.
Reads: {"value": 3.1, "unit": "V"}
